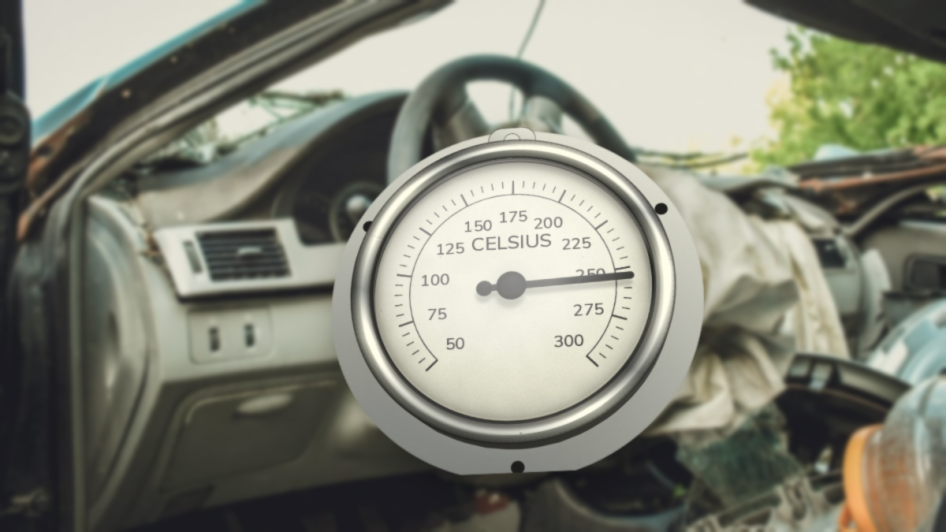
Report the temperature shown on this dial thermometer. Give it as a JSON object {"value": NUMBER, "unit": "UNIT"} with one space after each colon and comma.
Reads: {"value": 255, "unit": "°C"}
